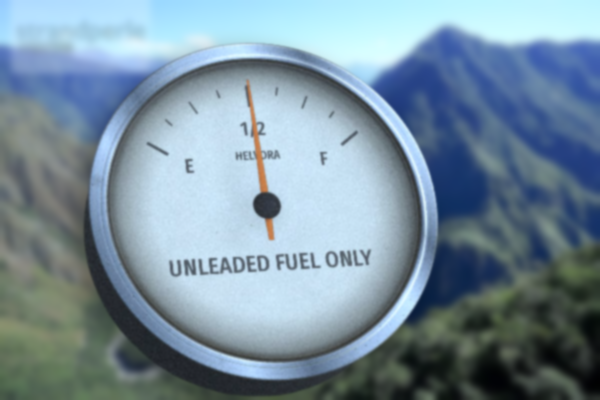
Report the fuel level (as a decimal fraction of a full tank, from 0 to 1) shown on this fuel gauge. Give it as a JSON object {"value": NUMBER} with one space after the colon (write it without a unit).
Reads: {"value": 0.5}
